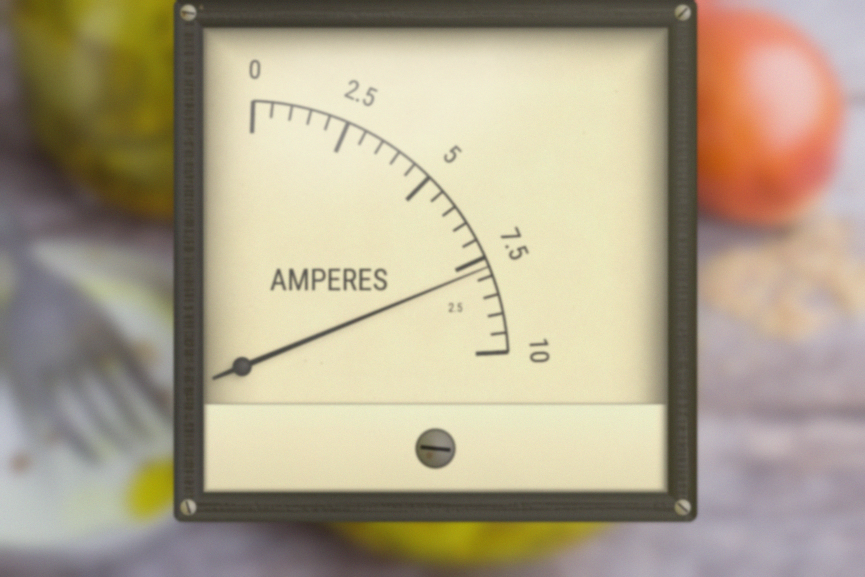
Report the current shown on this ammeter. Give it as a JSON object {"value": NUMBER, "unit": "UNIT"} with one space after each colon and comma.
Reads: {"value": 7.75, "unit": "A"}
